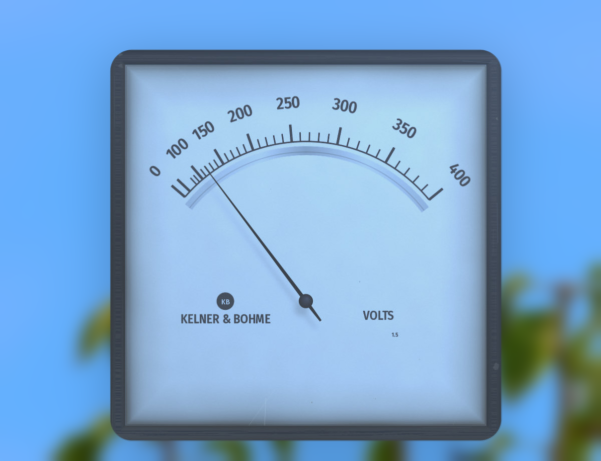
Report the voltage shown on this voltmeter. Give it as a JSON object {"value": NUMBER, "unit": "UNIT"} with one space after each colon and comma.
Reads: {"value": 120, "unit": "V"}
